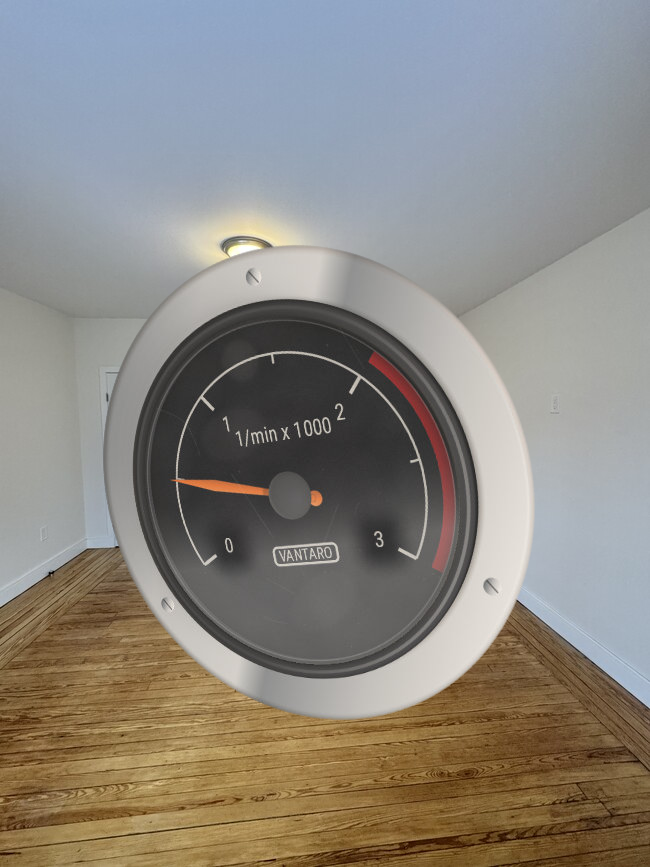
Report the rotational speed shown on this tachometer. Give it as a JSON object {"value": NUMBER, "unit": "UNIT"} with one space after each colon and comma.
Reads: {"value": 500, "unit": "rpm"}
